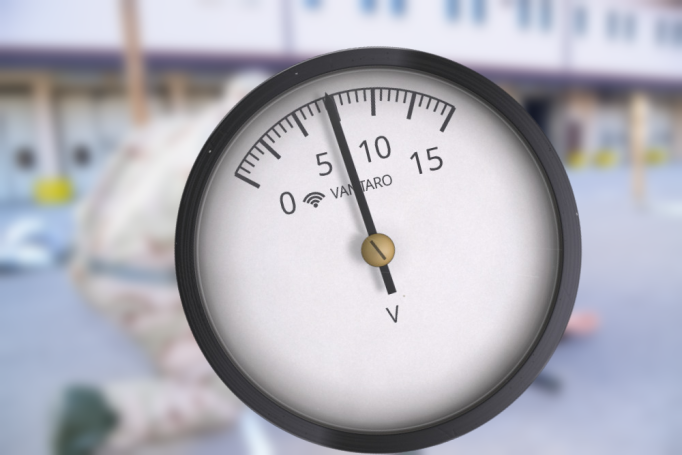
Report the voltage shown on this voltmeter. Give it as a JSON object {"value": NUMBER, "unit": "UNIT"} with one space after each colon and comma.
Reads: {"value": 7.25, "unit": "V"}
